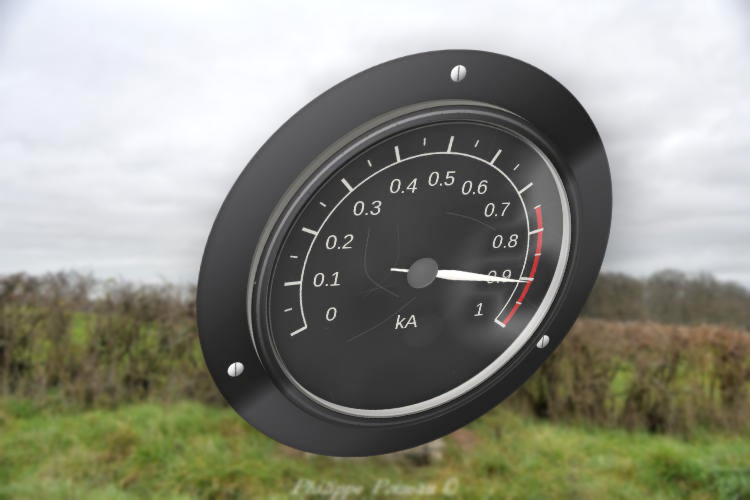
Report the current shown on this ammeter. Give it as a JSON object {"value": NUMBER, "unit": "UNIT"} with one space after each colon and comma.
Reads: {"value": 0.9, "unit": "kA"}
